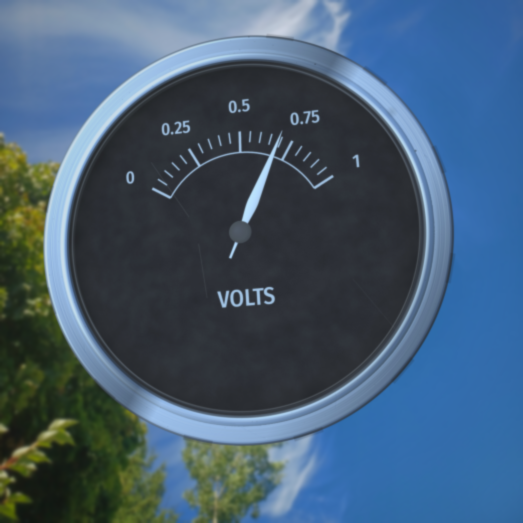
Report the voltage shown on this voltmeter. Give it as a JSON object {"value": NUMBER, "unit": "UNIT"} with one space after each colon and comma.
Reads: {"value": 0.7, "unit": "V"}
